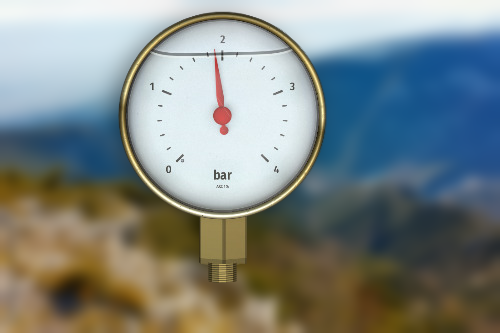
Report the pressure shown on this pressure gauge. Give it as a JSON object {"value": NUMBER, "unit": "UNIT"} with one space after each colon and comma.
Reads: {"value": 1.9, "unit": "bar"}
